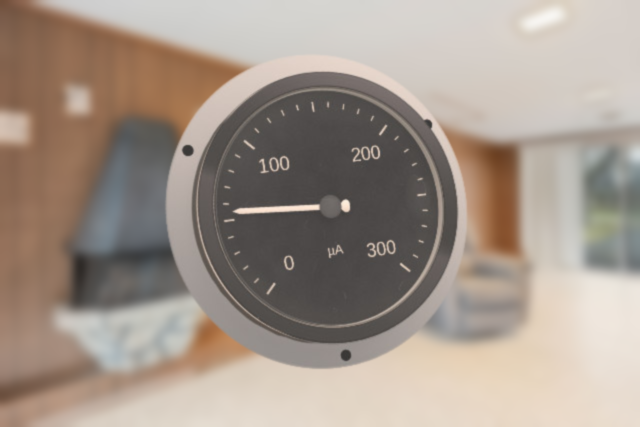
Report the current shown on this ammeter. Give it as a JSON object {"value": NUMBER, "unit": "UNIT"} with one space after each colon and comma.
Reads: {"value": 55, "unit": "µA"}
